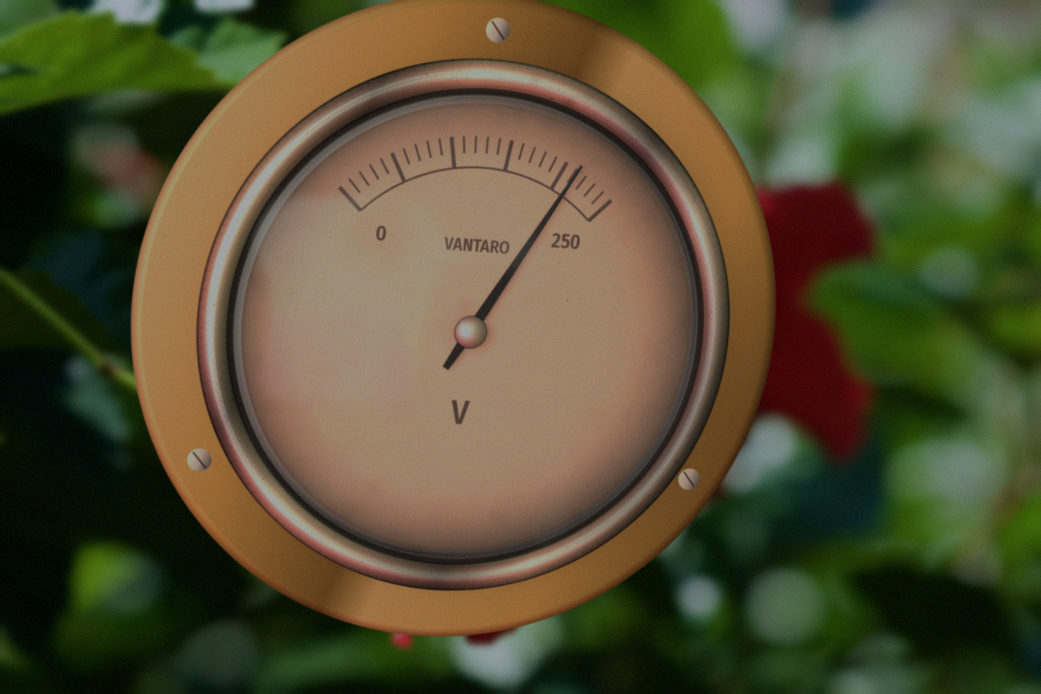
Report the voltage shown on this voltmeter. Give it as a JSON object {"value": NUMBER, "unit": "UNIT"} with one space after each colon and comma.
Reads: {"value": 210, "unit": "V"}
